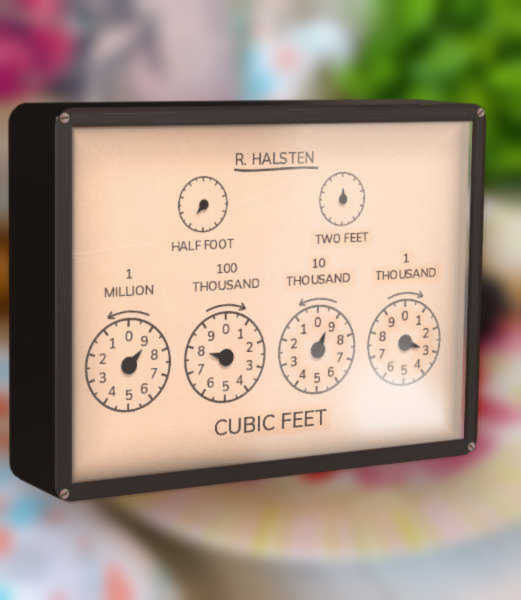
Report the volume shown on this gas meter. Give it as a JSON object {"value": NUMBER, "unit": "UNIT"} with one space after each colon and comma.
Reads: {"value": 879300, "unit": "ft³"}
